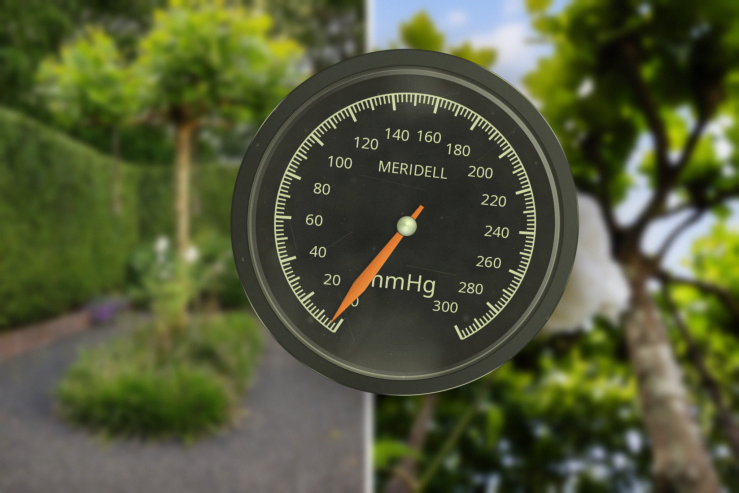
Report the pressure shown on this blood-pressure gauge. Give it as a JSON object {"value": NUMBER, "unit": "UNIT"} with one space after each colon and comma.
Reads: {"value": 4, "unit": "mmHg"}
